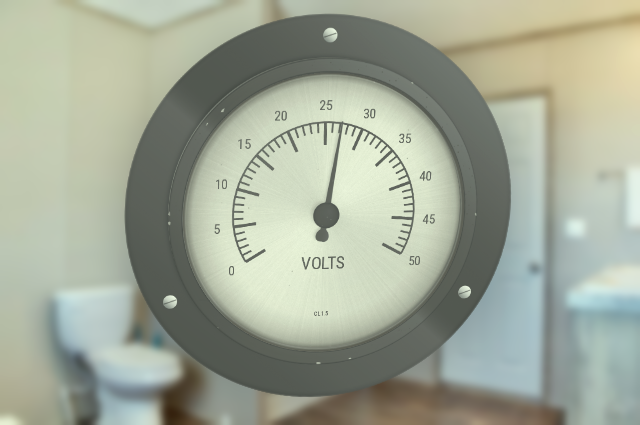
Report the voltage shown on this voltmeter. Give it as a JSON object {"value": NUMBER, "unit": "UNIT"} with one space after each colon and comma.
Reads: {"value": 27, "unit": "V"}
